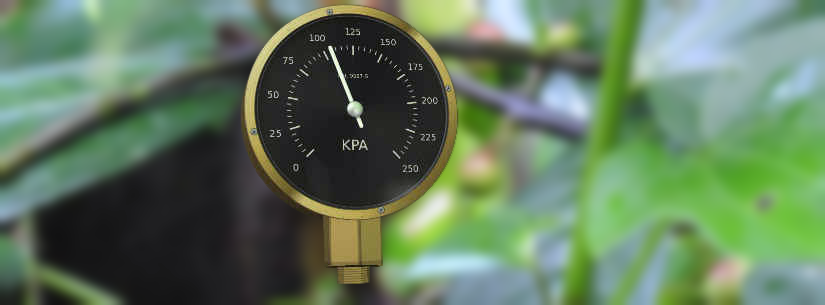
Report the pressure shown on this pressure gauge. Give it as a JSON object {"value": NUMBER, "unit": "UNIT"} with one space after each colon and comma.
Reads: {"value": 105, "unit": "kPa"}
